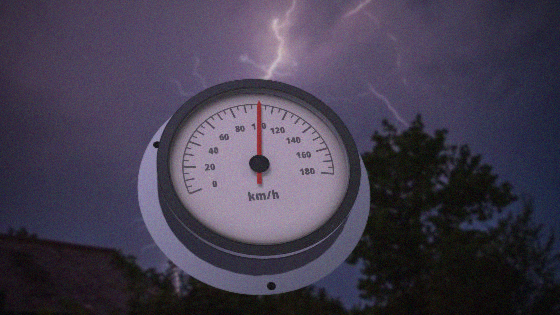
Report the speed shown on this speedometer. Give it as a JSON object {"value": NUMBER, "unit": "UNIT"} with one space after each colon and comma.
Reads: {"value": 100, "unit": "km/h"}
